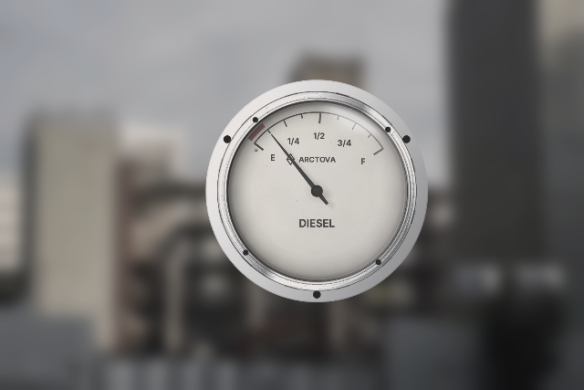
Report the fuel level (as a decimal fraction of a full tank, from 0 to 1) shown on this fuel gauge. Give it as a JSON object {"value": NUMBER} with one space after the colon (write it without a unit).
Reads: {"value": 0.125}
